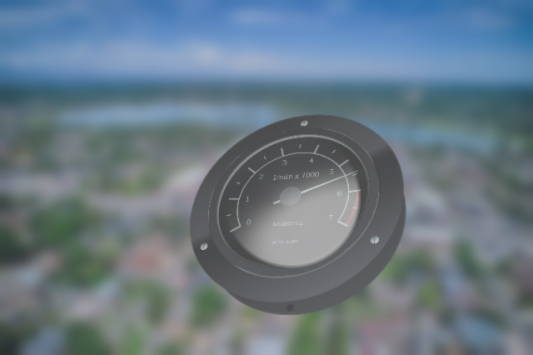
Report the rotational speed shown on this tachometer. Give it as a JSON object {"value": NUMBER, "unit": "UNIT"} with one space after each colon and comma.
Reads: {"value": 5500, "unit": "rpm"}
